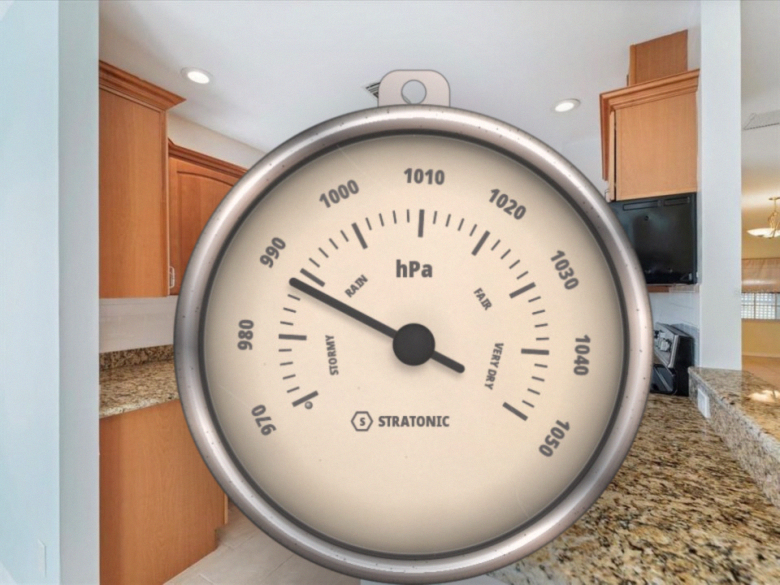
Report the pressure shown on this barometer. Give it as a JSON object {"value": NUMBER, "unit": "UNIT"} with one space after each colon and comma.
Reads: {"value": 988, "unit": "hPa"}
